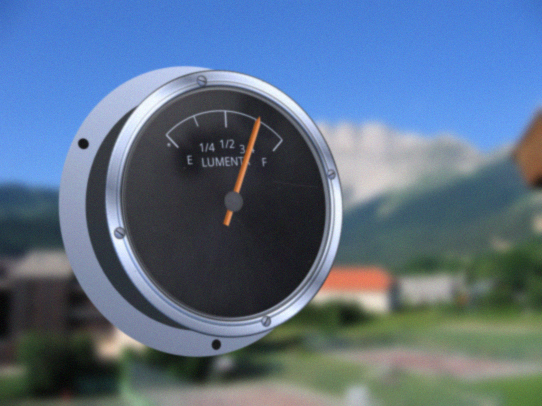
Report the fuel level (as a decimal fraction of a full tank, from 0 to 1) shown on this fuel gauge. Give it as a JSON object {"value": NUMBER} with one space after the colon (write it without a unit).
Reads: {"value": 0.75}
